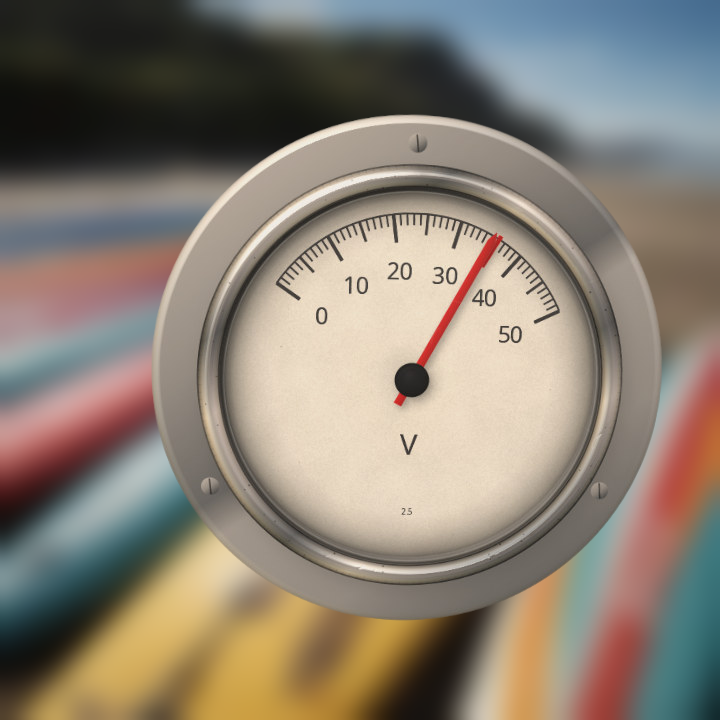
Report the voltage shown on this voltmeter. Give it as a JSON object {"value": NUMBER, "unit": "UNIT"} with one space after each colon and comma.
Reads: {"value": 35, "unit": "V"}
